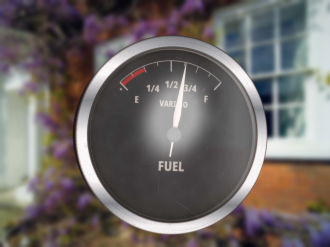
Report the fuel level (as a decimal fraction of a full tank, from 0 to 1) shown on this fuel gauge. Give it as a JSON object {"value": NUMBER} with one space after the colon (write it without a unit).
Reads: {"value": 0.625}
